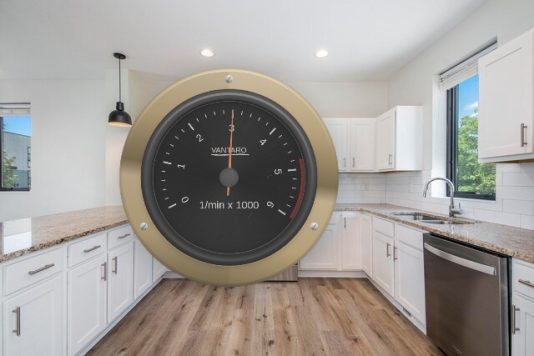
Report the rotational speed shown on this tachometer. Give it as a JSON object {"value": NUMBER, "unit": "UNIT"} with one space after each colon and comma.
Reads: {"value": 3000, "unit": "rpm"}
